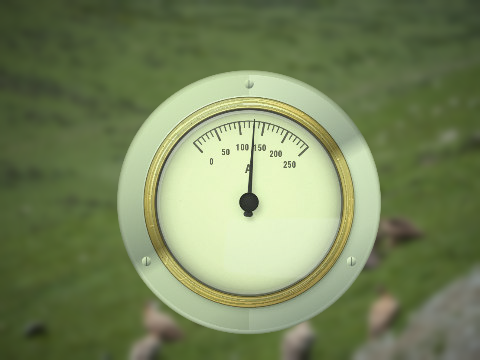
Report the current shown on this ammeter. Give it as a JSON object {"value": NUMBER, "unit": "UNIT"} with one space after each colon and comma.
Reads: {"value": 130, "unit": "A"}
